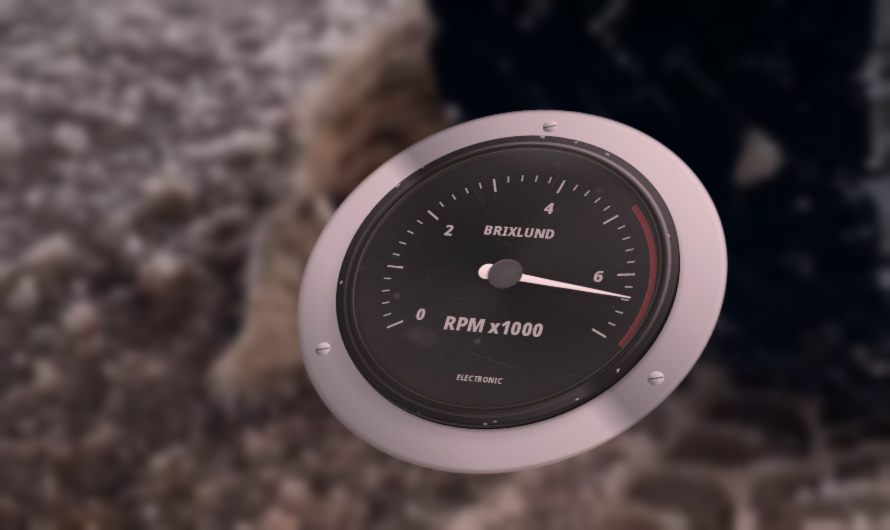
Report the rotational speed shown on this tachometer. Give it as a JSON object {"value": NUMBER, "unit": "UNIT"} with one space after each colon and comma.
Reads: {"value": 6400, "unit": "rpm"}
